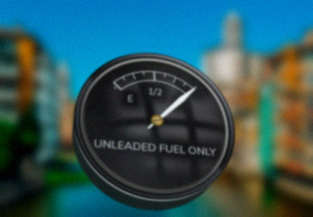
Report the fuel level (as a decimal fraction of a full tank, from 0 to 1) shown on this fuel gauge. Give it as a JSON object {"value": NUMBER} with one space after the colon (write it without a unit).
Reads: {"value": 1}
